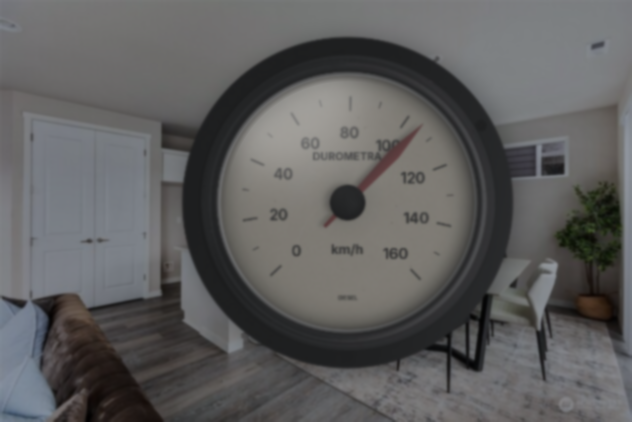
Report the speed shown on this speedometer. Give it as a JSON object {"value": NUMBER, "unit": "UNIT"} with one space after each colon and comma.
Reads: {"value": 105, "unit": "km/h"}
